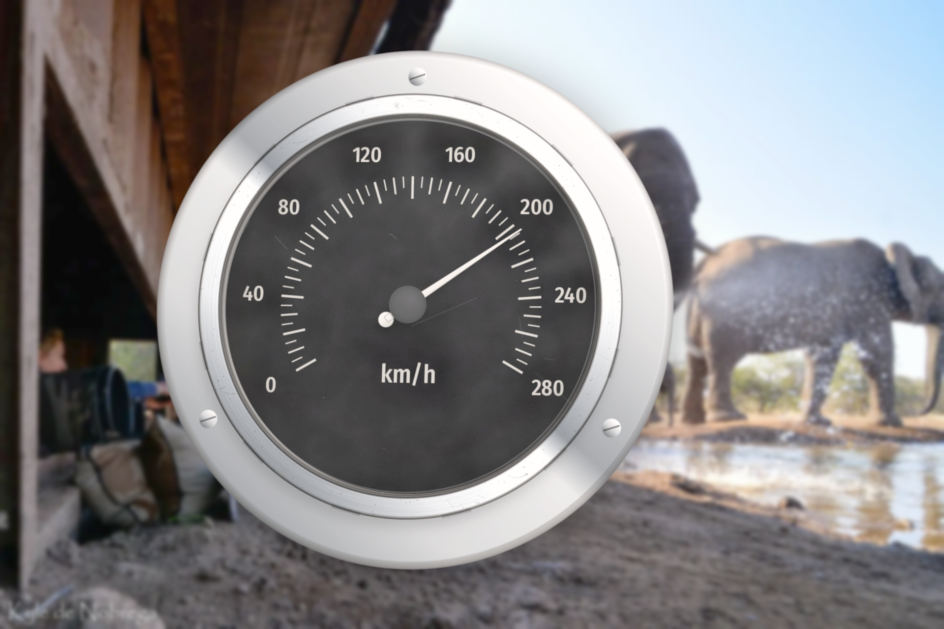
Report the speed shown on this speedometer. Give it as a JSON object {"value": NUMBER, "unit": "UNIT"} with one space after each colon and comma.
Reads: {"value": 205, "unit": "km/h"}
